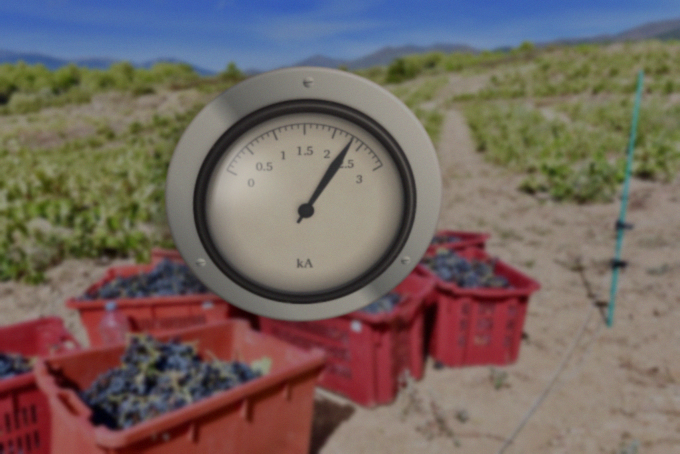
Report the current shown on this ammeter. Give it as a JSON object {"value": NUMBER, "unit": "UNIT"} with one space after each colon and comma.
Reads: {"value": 2.3, "unit": "kA"}
